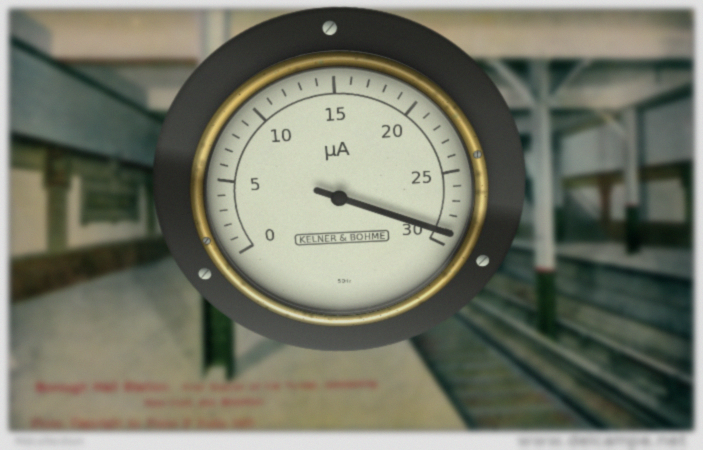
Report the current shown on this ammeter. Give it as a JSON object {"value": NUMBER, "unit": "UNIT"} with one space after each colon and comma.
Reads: {"value": 29, "unit": "µA"}
